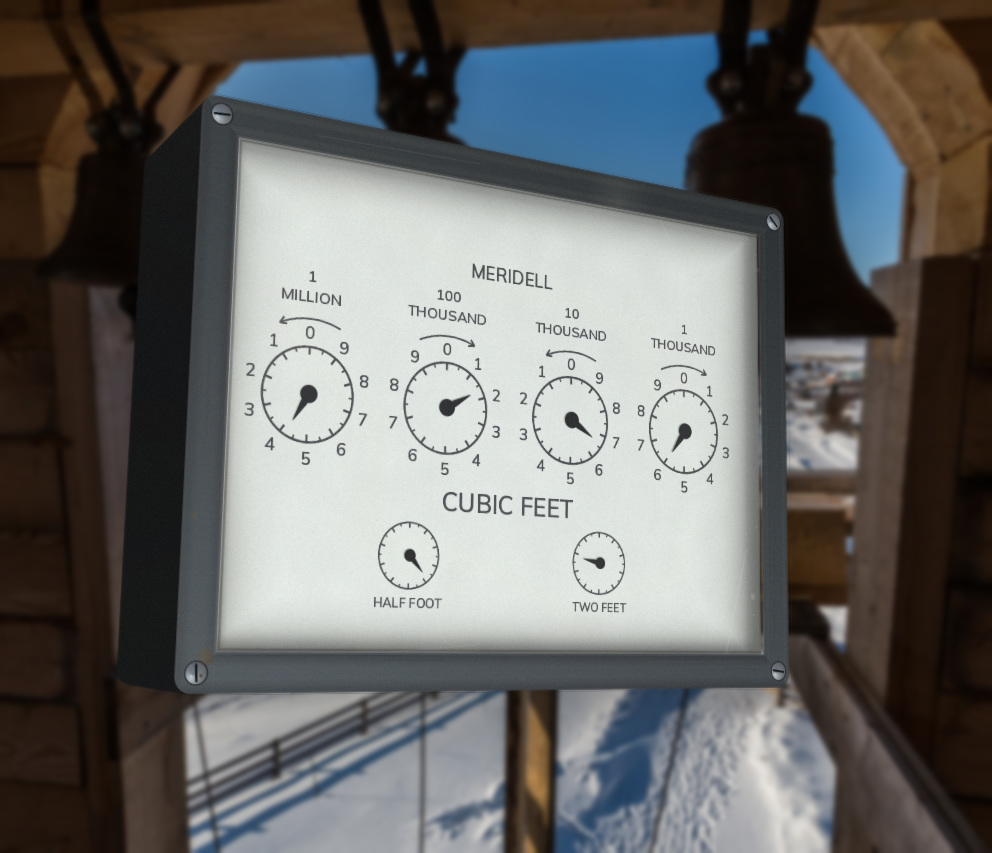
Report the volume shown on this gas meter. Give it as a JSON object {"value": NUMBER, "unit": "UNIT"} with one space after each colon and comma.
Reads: {"value": 416600, "unit": "ft³"}
